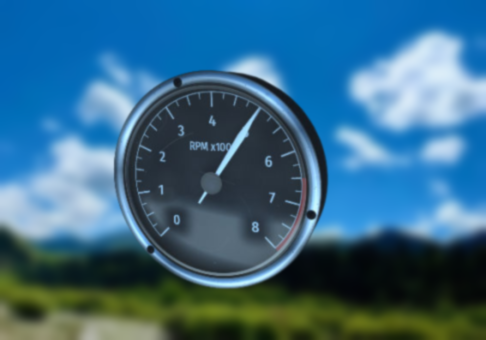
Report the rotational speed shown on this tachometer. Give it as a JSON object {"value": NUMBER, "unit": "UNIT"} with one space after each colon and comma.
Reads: {"value": 5000, "unit": "rpm"}
